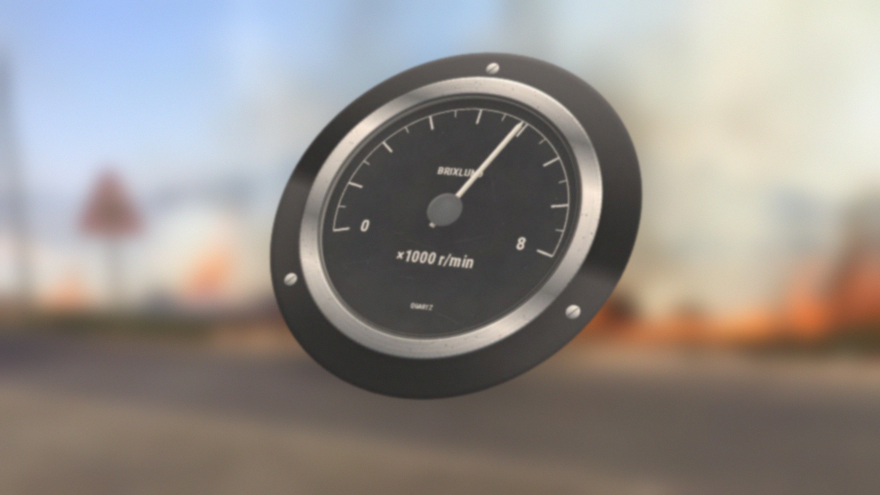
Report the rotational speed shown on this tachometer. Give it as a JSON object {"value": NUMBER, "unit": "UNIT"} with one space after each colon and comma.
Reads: {"value": 5000, "unit": "rpm"}
